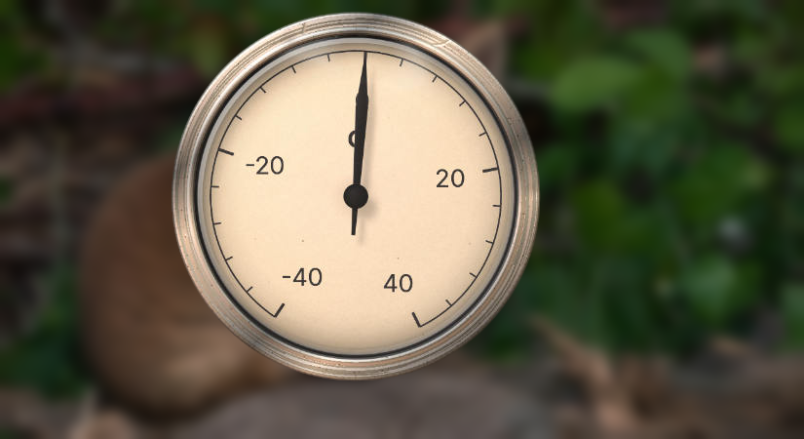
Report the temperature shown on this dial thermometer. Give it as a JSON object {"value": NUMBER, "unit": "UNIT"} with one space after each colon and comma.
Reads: {"value": 0, "unit": "°C"}
